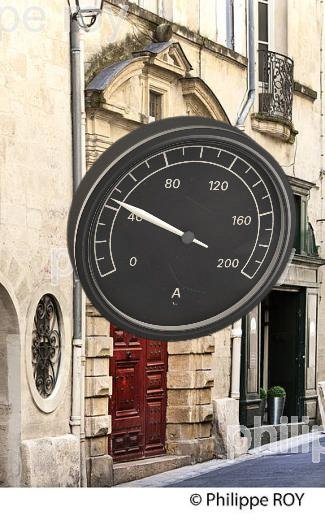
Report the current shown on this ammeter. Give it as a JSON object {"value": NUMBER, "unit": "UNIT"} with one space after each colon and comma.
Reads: {"value": 45, "unit": "A"}
